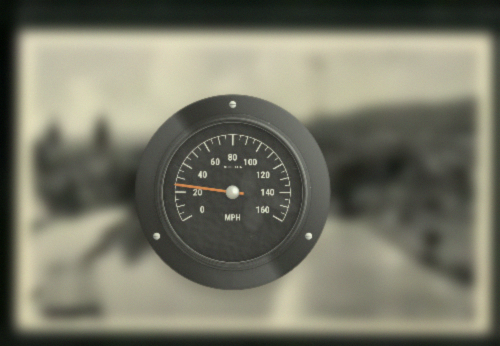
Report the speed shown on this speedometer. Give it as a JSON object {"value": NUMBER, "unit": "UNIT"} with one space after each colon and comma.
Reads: {"value": 25, "unit": "mph"}
